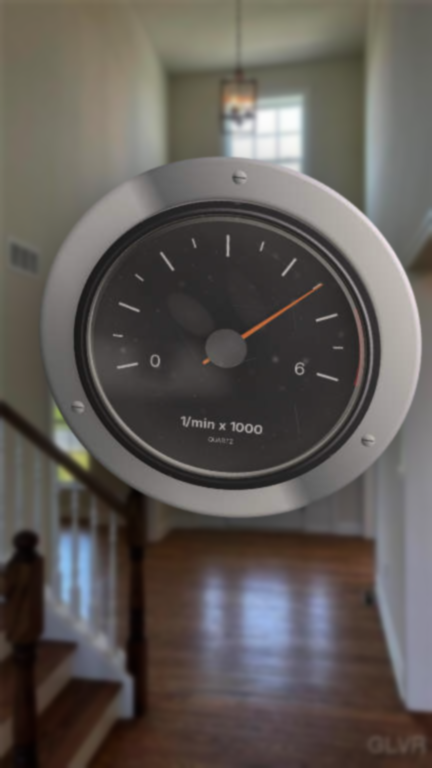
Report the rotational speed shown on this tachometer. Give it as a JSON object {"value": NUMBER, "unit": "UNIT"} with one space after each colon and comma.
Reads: {"value": 4500, "unit": "rpm"}
